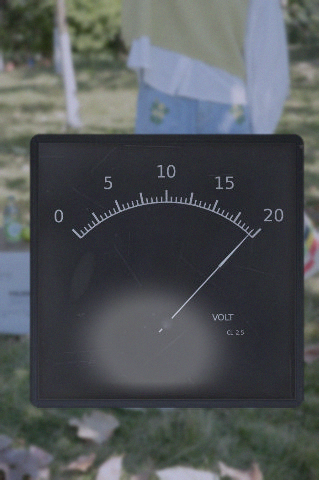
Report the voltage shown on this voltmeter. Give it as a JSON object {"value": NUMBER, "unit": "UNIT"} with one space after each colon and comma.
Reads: {"value": 19.5, "unit": "V"}
